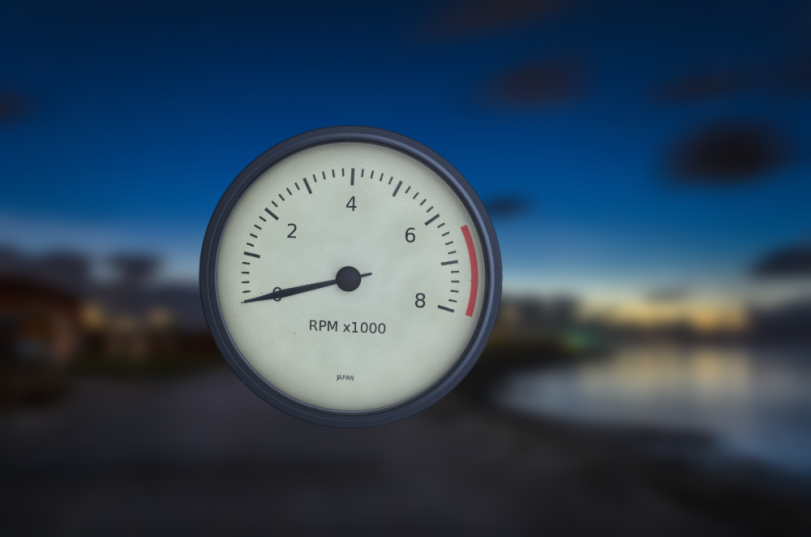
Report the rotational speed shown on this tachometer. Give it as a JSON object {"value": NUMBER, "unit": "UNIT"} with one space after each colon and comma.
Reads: {"value": 0, "unit": "rpm"}
